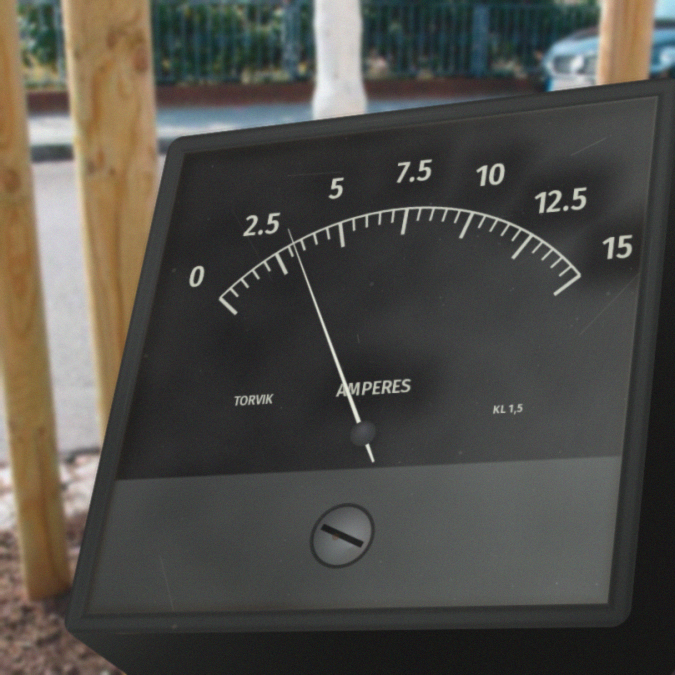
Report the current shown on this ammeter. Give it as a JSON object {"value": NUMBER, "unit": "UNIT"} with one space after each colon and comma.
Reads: {"value": 3.25, "unit": "A"}
